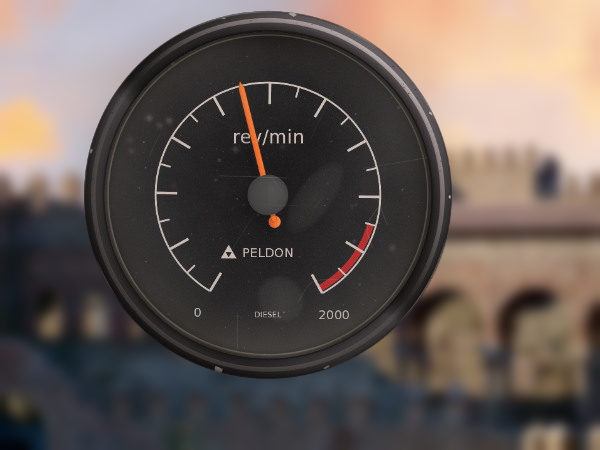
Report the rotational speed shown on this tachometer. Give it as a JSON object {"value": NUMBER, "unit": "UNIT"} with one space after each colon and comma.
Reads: {"value": 900, "unit": "rpm"}
